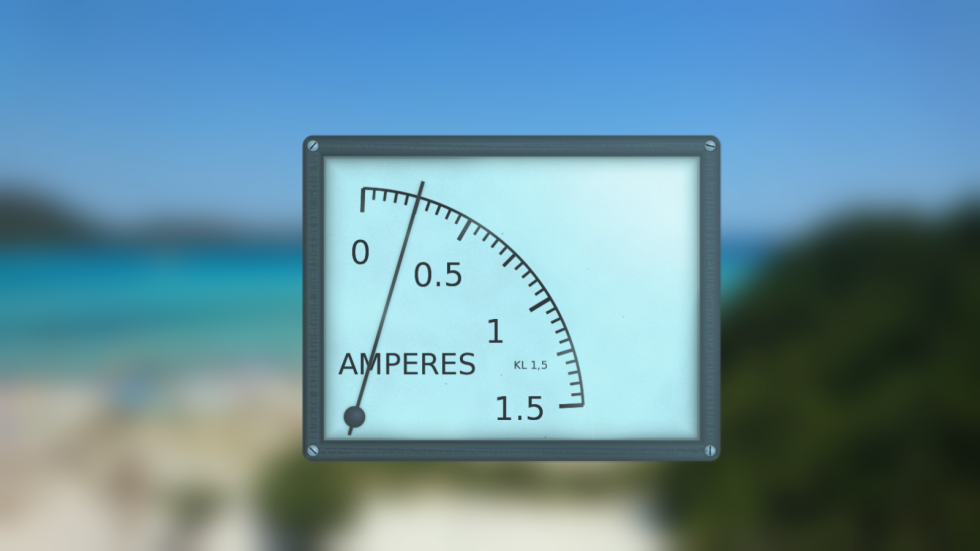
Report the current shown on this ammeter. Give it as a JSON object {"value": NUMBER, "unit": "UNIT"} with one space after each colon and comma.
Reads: {"value": 0.25, "unit": "A"}
